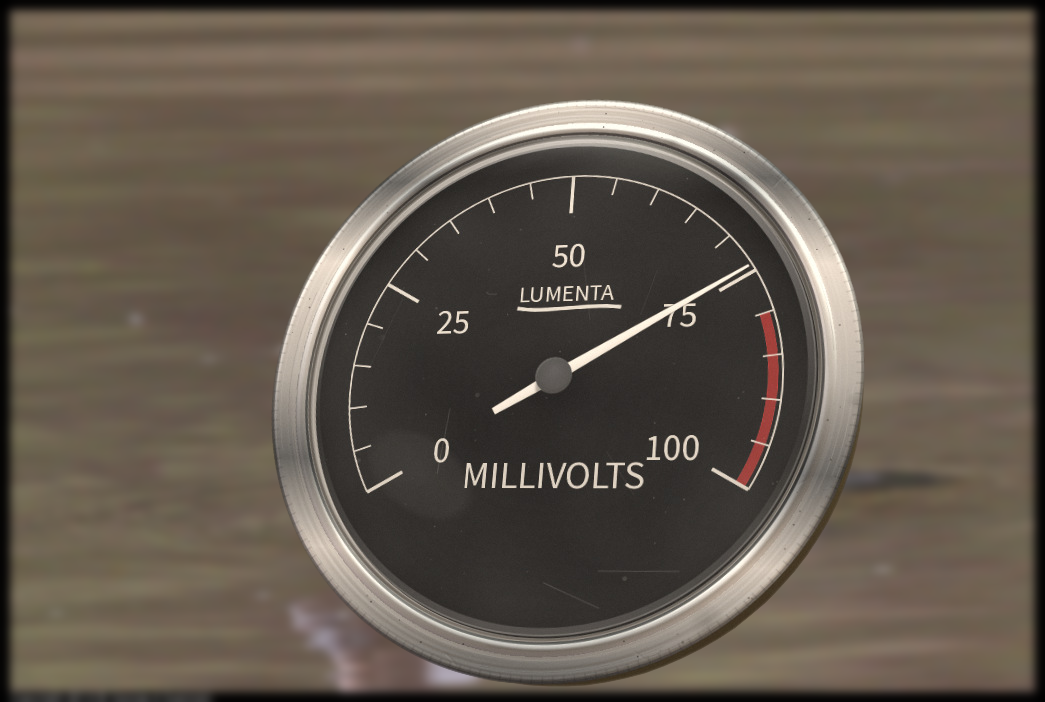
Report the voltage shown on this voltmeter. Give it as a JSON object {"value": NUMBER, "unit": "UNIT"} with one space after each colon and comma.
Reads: {"value": 75, "unit": "mV"}
